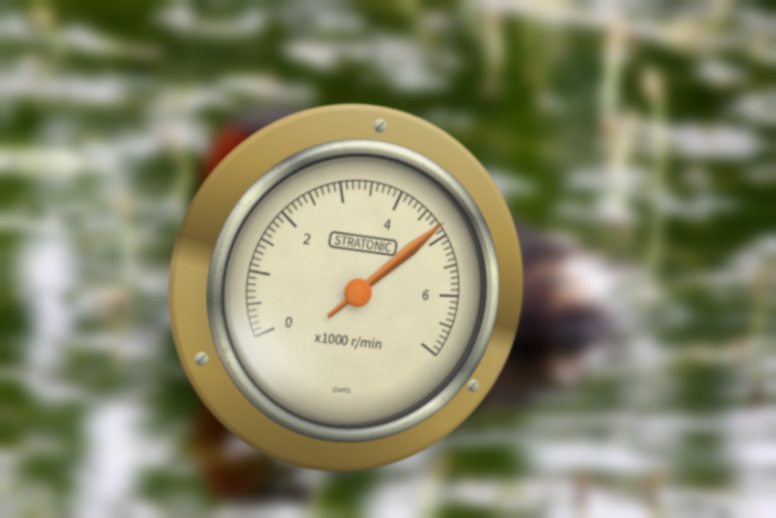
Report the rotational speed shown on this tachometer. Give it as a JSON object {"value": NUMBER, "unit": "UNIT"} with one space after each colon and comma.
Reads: {"value": 4800, "unit": "rpm"}
